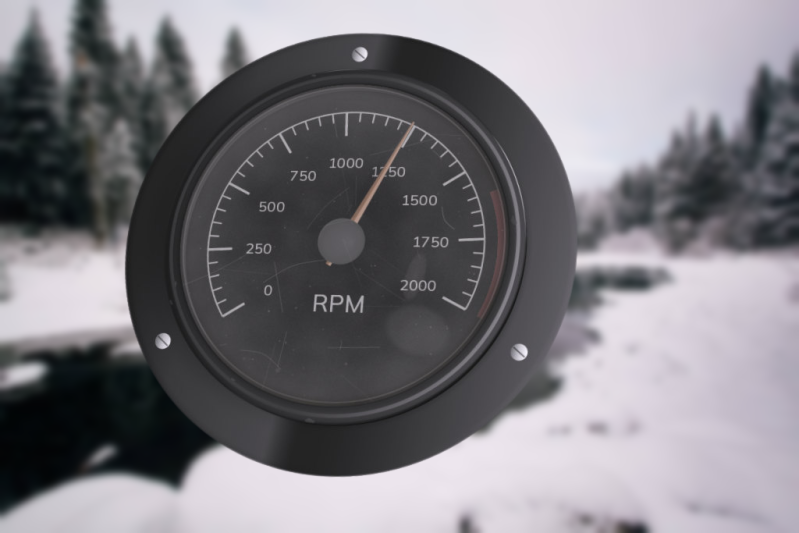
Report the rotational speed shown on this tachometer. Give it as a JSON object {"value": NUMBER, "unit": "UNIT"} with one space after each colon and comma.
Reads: {"value": 1250, "unit": "rpm"}
